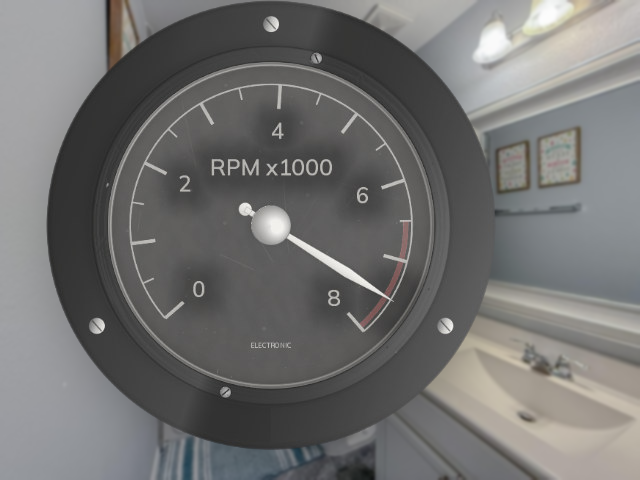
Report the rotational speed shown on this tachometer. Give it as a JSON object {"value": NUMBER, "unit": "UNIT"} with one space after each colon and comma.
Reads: {"value": 7500, "unit": "rpm"}
